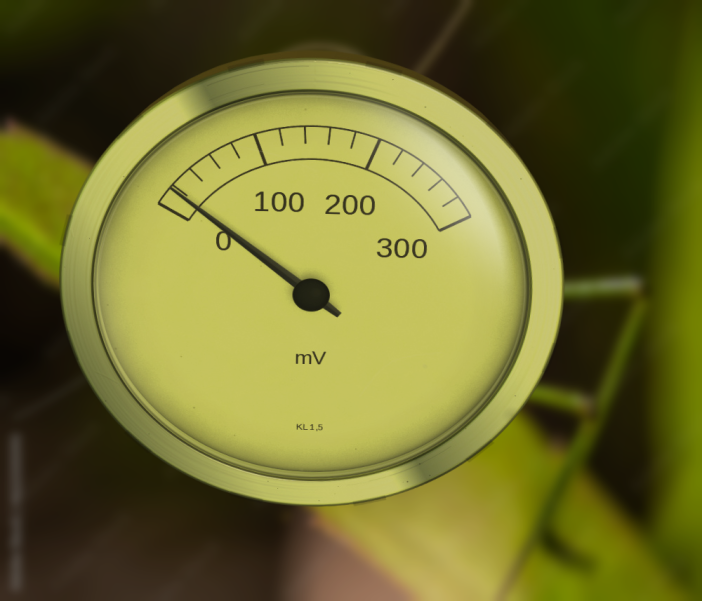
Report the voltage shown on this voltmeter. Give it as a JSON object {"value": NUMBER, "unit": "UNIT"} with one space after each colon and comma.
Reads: {"value": 20, "unit": "mV"}
